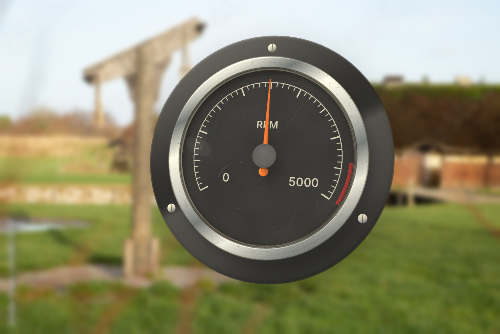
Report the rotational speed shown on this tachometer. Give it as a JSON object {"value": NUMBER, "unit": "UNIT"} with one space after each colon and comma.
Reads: {"value": 2500, "unit": "rpm"}
